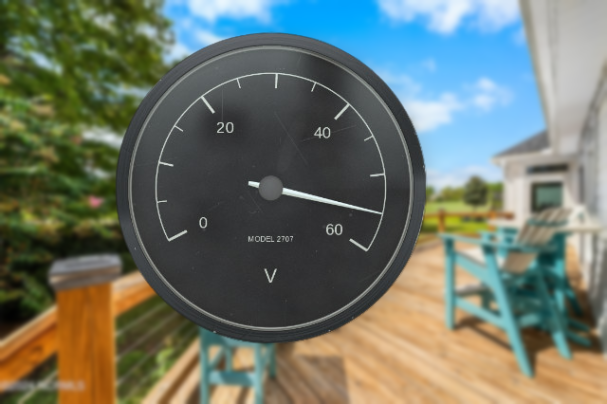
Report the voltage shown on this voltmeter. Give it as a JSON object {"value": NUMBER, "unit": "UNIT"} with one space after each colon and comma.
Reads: {"value": 55, "unit": "V"}
